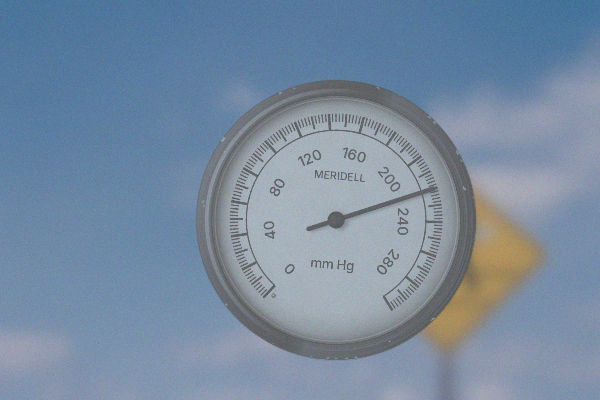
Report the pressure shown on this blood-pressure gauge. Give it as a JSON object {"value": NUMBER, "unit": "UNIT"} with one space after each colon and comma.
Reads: {"value": 220, "unit": "mmHg"}
